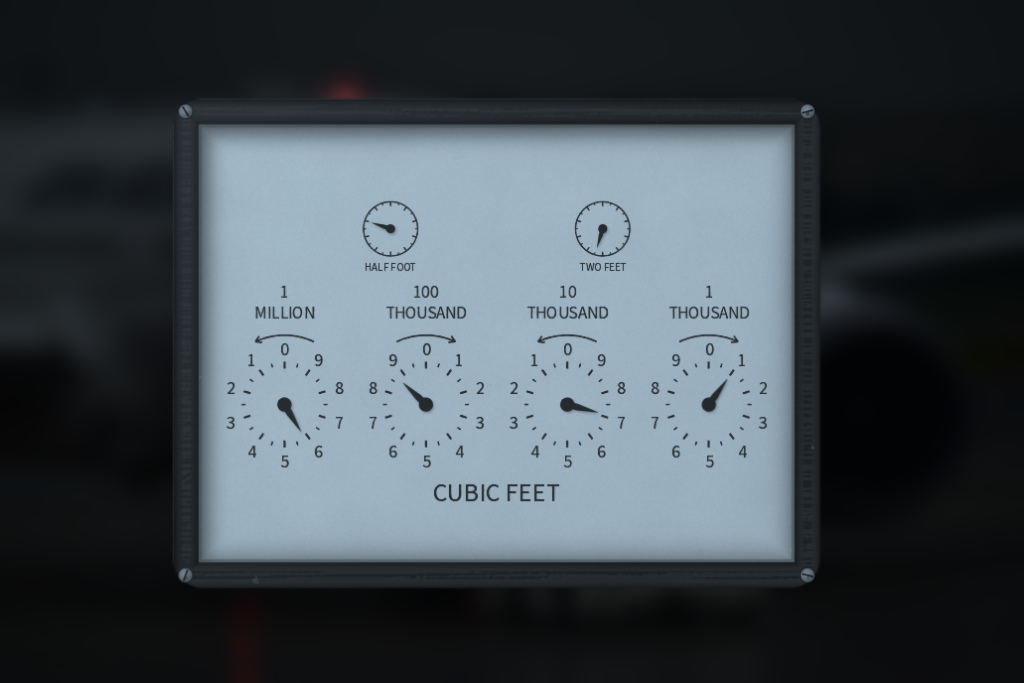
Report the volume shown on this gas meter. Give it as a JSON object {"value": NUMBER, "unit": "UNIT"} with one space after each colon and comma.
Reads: {"value": 587100, "unit": "ft³"}
